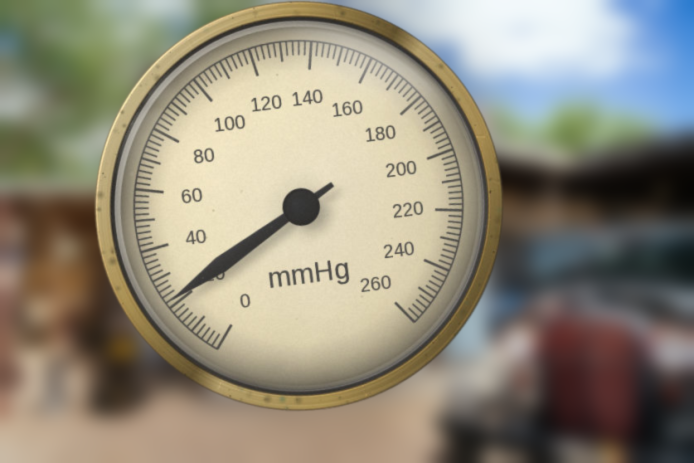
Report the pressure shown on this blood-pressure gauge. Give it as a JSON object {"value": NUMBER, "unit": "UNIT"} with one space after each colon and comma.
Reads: {"value": 22, "unit": "mmHg"}
